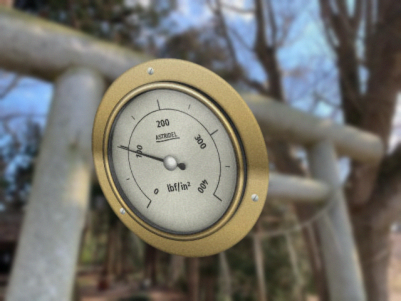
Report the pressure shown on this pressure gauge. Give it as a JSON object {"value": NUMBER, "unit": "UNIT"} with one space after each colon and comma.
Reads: {"value": 100, "unit": "psi"}
